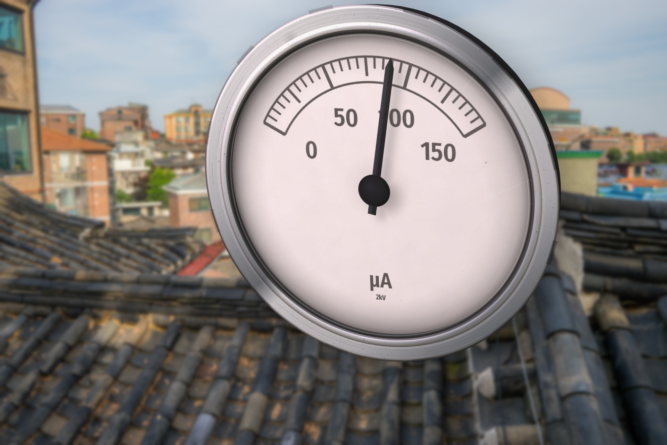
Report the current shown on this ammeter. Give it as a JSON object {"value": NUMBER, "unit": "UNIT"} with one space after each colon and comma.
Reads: {"value": 90, "unit": "µA"}
